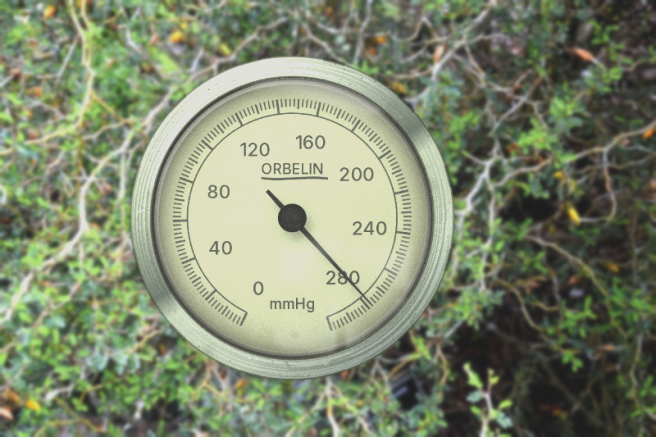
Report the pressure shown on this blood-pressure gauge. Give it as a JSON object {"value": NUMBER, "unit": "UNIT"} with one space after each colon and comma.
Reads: {"value": 278, "unit": "mmHg"}
